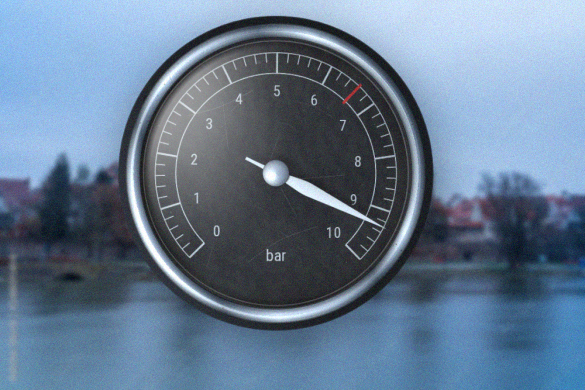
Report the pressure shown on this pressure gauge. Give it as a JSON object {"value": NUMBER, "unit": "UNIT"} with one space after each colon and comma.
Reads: {"value": 9.3, "unit": "bar"}
